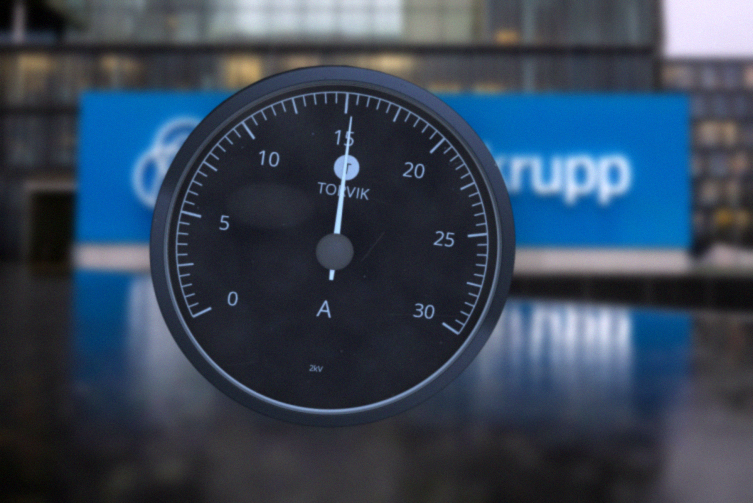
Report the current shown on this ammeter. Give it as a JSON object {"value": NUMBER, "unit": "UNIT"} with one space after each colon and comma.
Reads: {"value": 15.25, "unit": "A"}
